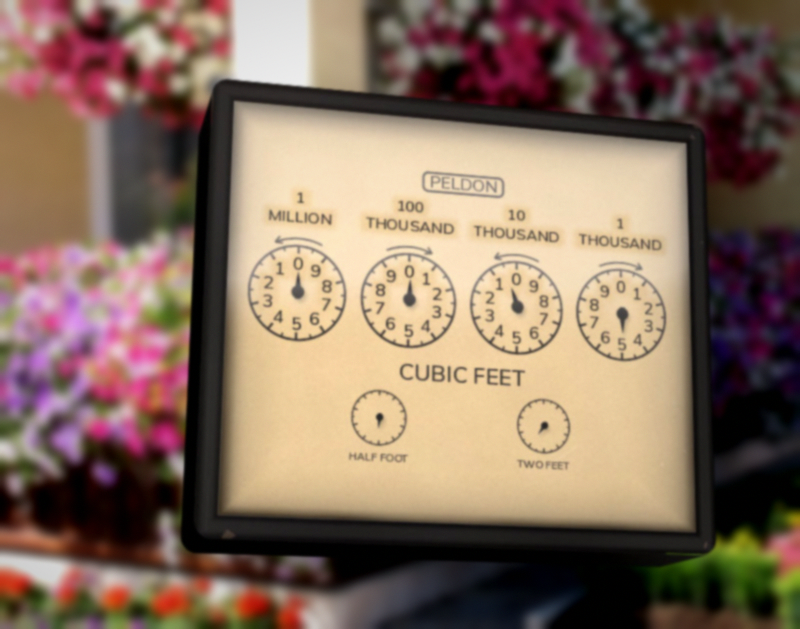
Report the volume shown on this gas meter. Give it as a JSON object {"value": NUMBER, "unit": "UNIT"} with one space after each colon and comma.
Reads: {"value": 500, "unit": "ft³"}
